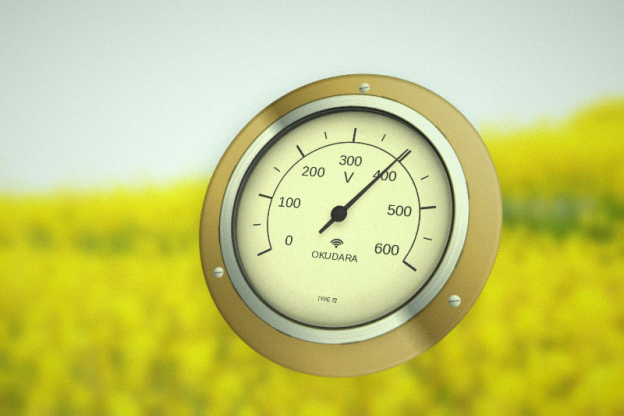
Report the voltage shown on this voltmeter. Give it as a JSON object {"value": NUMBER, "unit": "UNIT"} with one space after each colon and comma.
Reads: {"value": 400, "unit": "V"}
